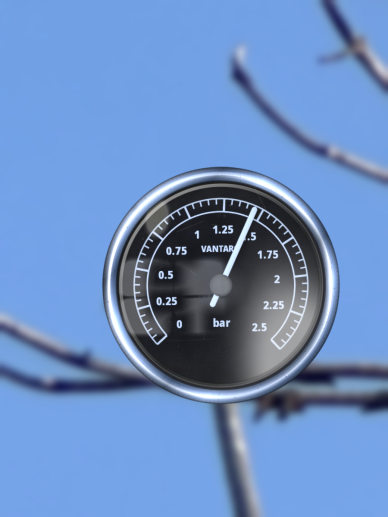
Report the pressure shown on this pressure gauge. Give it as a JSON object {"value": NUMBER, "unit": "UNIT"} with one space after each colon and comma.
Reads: {"value": 1.45, "unit": "bar"}
